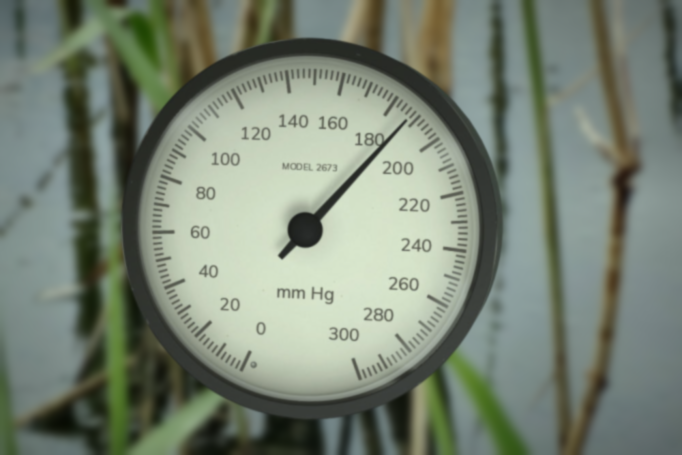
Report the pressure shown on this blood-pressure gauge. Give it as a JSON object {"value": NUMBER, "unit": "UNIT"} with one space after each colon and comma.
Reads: {"value": 188, "unit": "mmHg"}
